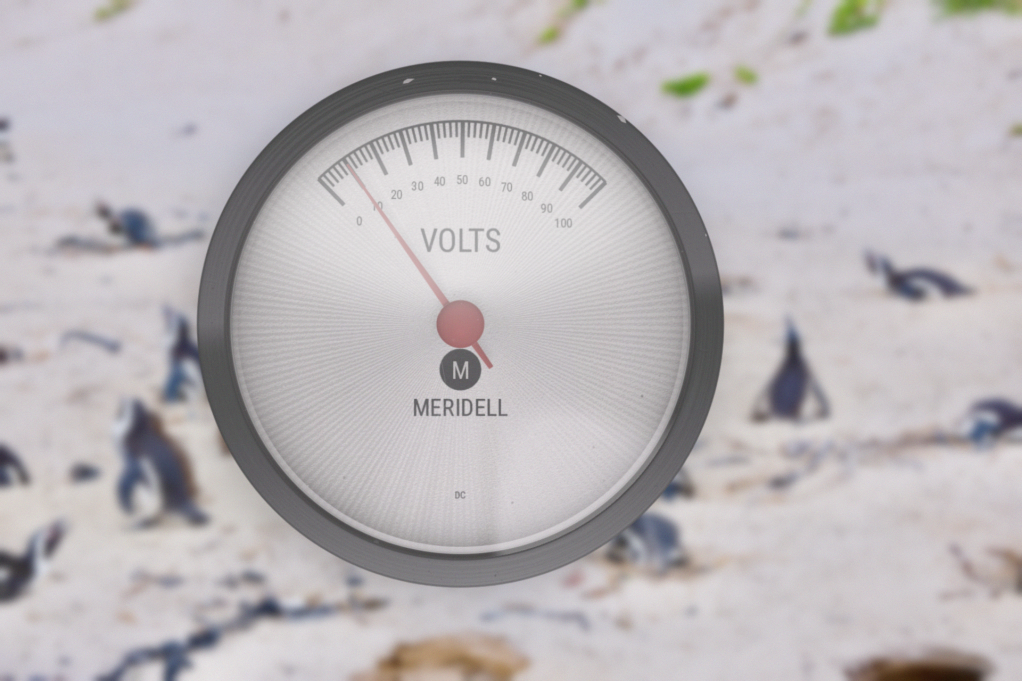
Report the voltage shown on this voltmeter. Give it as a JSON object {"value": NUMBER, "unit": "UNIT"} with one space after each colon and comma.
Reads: {"value": 10, "unit": "V"}
